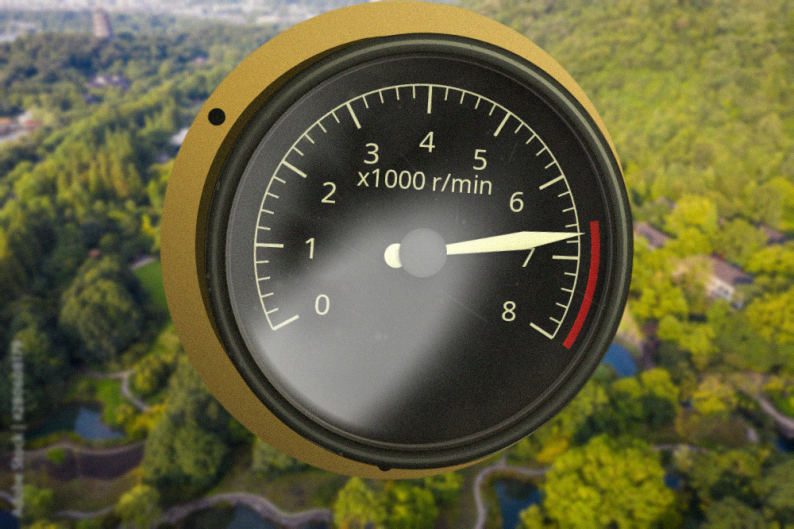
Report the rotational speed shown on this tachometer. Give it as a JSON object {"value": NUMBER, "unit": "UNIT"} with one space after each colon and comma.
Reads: {"value": 6700, "unit": "rpm"}
